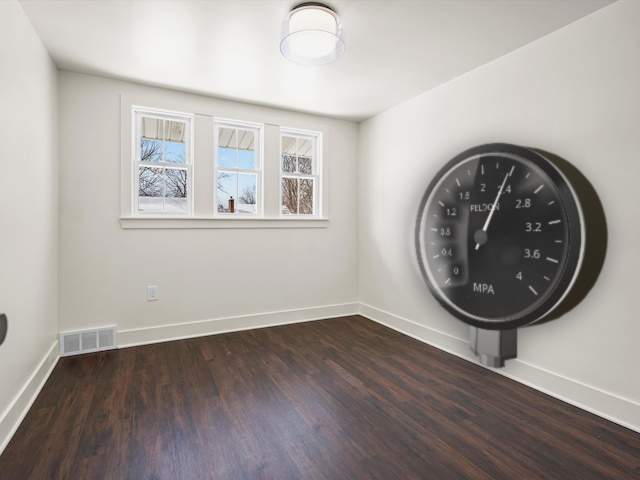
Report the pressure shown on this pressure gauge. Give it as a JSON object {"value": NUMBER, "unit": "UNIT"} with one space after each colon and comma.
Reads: {"value": 2.4, "unit": "MPa"}
